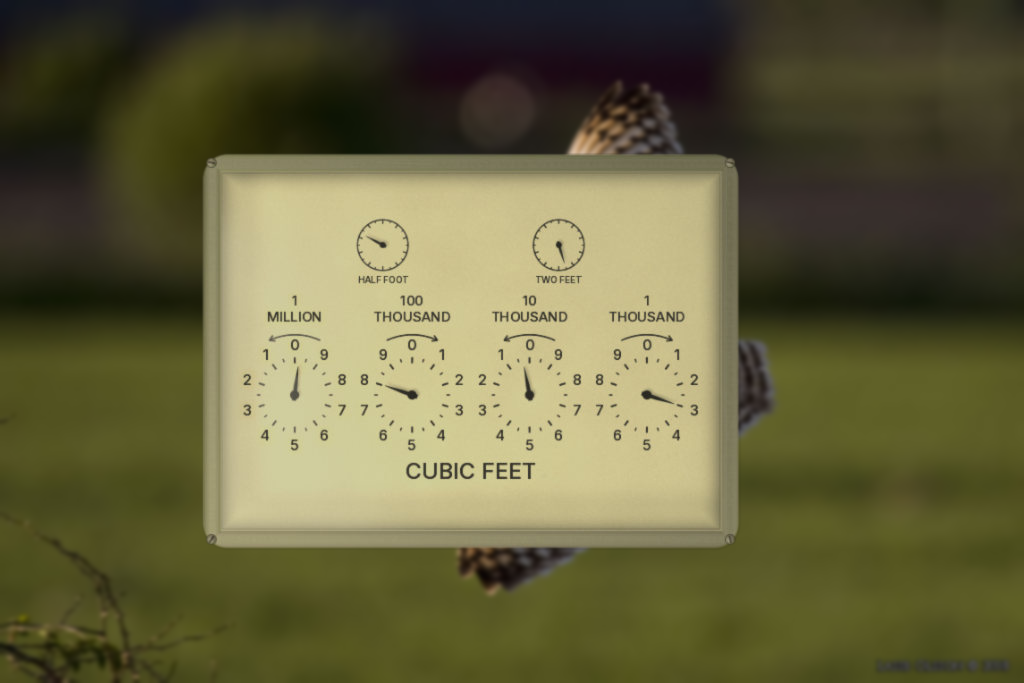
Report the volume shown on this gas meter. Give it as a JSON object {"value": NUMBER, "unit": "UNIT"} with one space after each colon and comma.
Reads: {"value": 980300, "unit": "ft³"}
